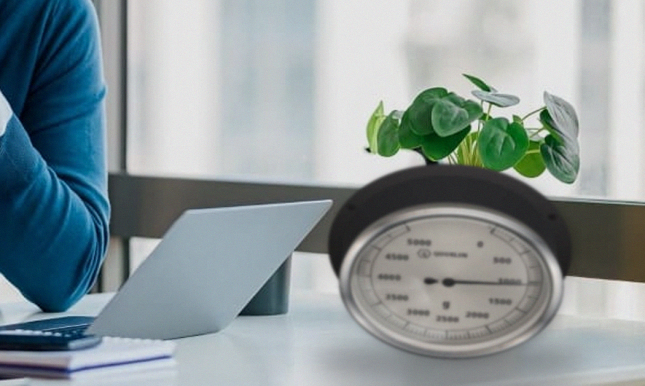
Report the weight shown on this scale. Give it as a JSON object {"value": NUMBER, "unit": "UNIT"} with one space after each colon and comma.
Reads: {"value": 1000, "unit": "g"}
